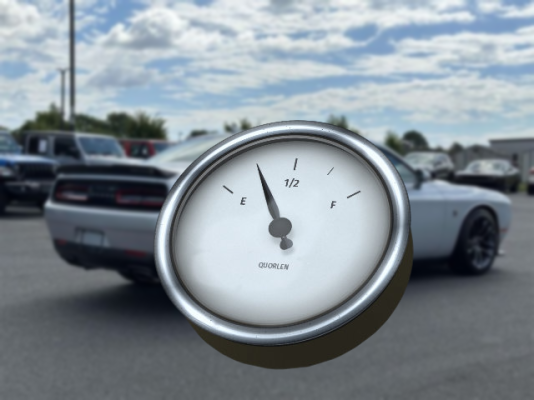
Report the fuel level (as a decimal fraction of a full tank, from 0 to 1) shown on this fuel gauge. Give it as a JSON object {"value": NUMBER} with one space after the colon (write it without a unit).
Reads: {"value": 0.25}
